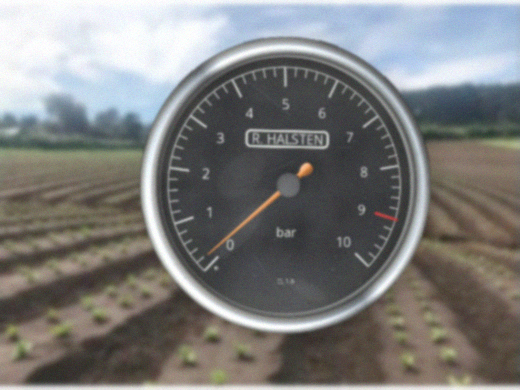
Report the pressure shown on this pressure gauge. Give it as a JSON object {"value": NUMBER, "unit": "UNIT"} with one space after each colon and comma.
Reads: {"value": 0.2, "unit": "bar"}
